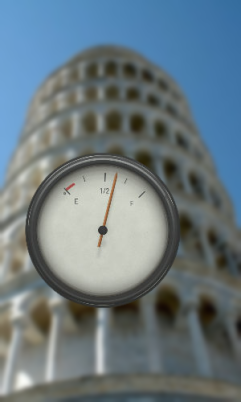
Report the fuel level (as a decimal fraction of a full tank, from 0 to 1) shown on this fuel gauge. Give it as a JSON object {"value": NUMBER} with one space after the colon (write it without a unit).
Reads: {"value": 0.625}
